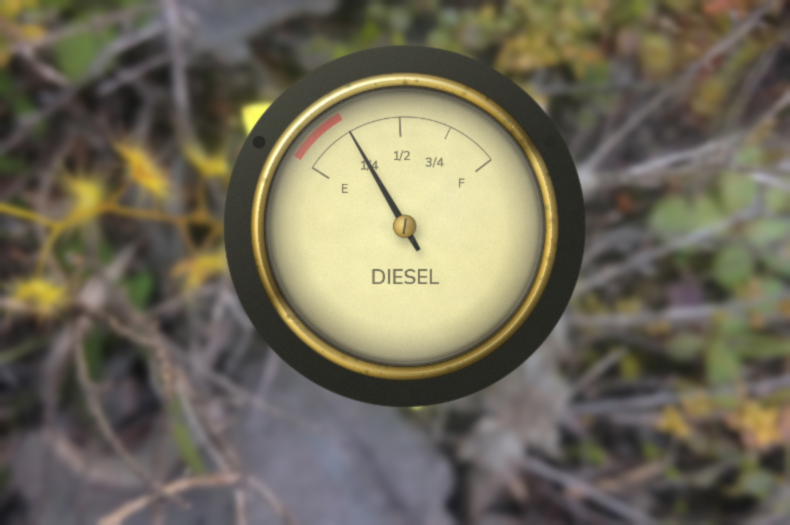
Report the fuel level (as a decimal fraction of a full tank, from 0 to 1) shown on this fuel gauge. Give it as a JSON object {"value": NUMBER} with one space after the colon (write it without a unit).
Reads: {"value": 0.25}
